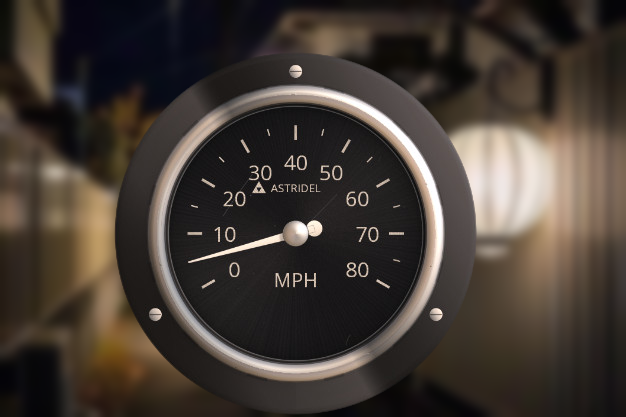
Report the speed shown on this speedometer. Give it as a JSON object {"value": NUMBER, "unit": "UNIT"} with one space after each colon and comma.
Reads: {"value": 5, "unit": "mph"}
